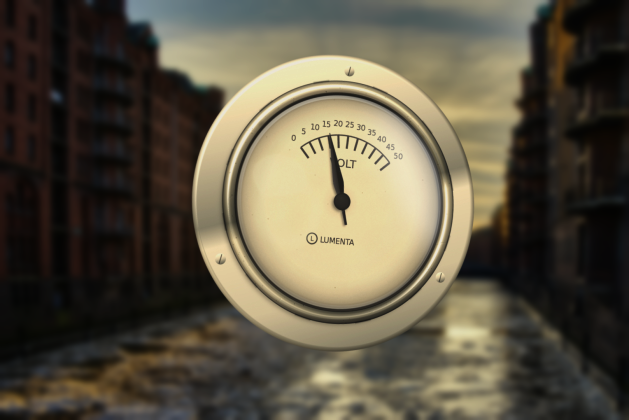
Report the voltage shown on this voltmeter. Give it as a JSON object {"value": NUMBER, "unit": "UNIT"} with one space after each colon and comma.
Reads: {"value": 15, "unit": "V"}
